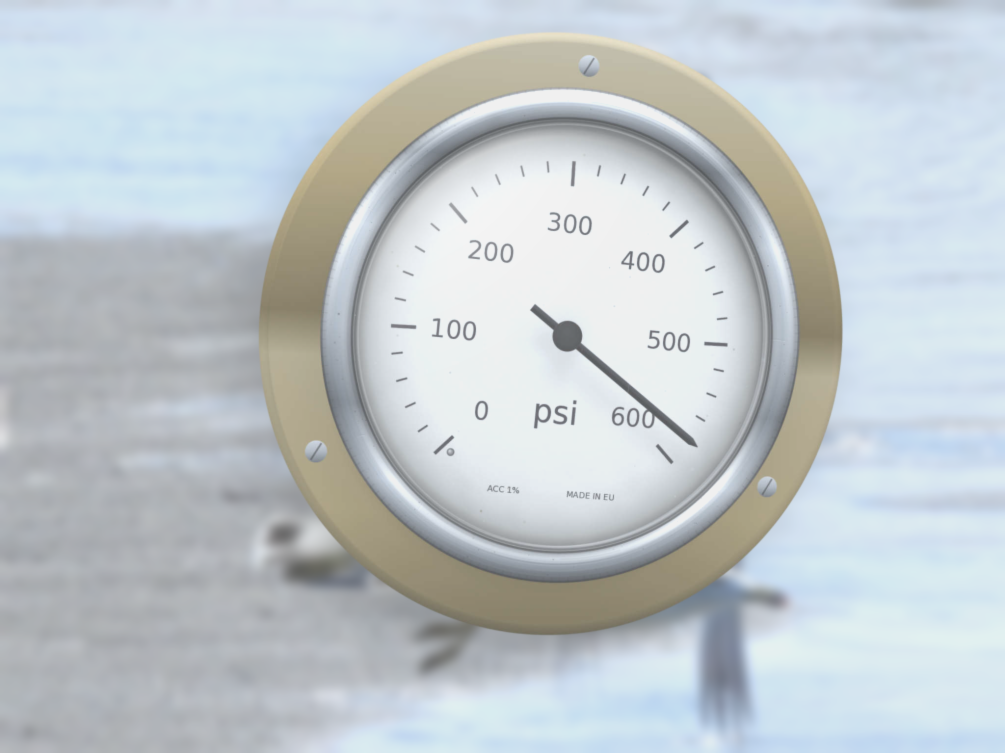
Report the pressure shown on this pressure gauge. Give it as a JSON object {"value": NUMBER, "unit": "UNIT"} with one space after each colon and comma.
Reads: {"value": 580, "unit": "psi"}
